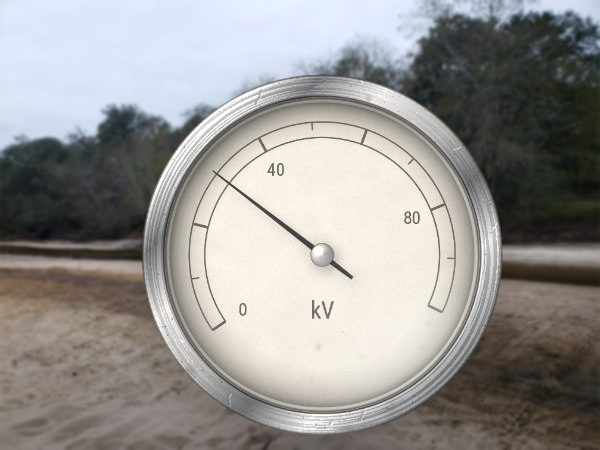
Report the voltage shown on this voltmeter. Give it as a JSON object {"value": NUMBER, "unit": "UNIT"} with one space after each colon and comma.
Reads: {"value": 30, "unit": "kV"}
